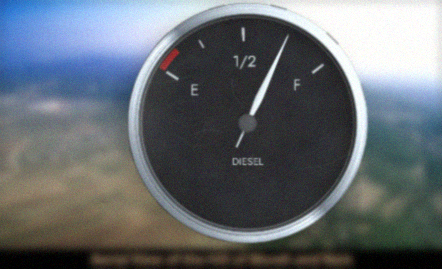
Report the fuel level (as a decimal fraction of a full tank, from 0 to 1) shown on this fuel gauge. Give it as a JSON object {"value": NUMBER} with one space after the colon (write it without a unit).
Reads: {"value": 0.75}
